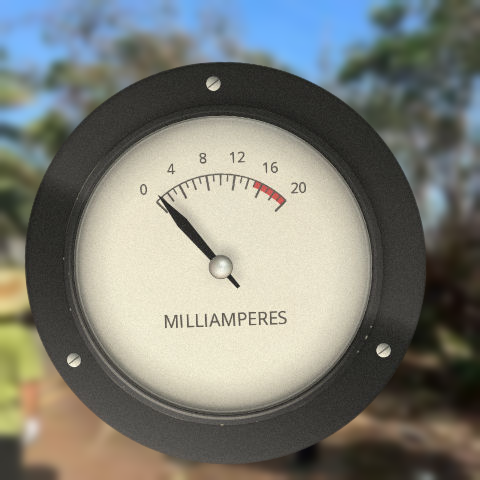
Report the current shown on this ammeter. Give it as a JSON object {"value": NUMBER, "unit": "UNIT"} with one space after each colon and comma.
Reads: {"value": 1, "unit": "mA"}
